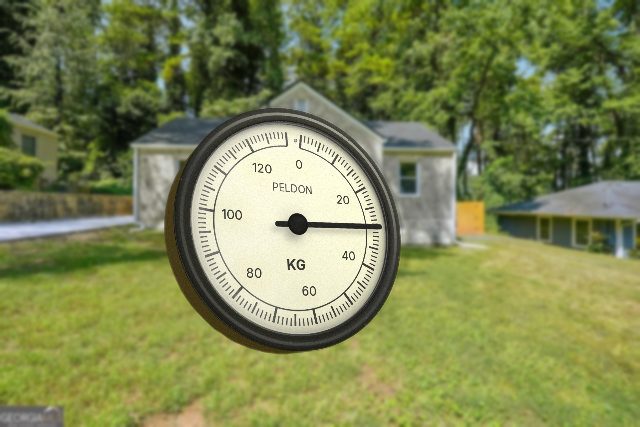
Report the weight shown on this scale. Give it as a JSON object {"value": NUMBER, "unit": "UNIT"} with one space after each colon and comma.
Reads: {"value": 30, "unit": "kg"}
